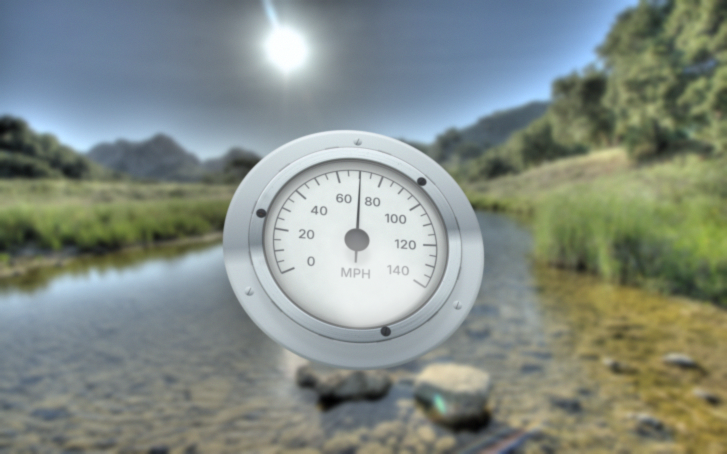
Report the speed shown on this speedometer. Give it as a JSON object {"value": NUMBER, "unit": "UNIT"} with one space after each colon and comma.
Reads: {"value": 70, "unit": "mph"}
